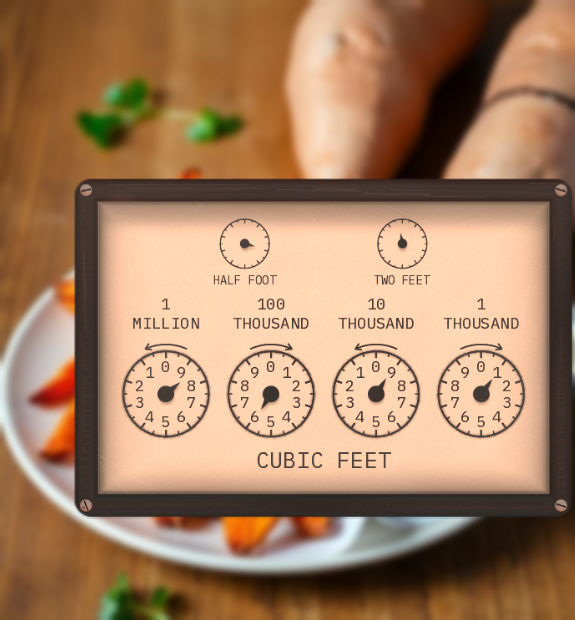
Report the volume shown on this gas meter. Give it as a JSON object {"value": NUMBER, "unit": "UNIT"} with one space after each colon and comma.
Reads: {"value": 859100, "unit": "ft³"}
